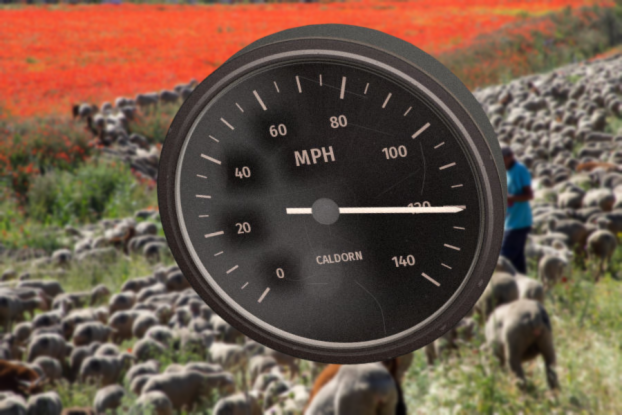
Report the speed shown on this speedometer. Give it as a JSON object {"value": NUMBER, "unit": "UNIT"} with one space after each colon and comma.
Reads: {"value": 120, "unit": "mph"}
